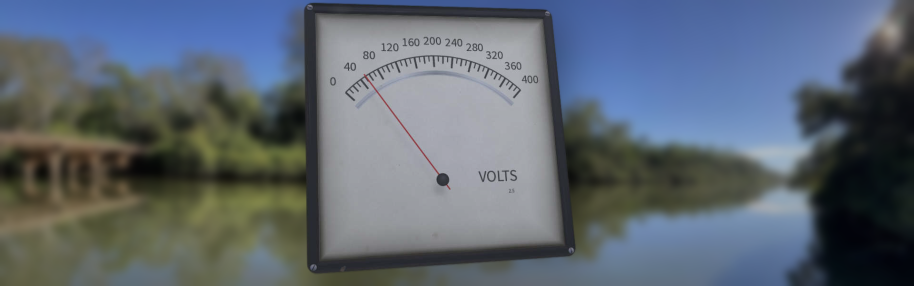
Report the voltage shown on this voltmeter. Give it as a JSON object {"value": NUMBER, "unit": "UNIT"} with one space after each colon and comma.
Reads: {"value": 50, "unit": "V"}
